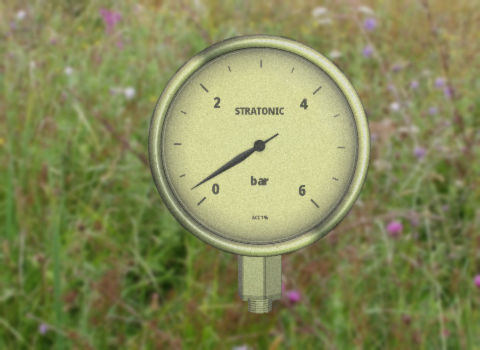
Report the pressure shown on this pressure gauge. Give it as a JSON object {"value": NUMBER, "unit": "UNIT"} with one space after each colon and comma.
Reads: {"value": 0.25, "unit": "bar"}
